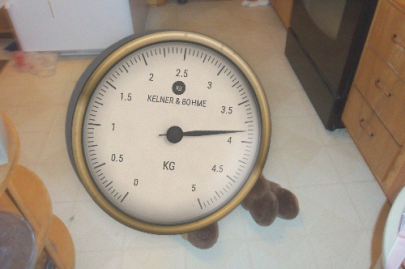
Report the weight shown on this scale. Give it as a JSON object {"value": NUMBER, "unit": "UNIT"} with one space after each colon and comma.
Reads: {"value": 3.85, "unit": "kg"}
